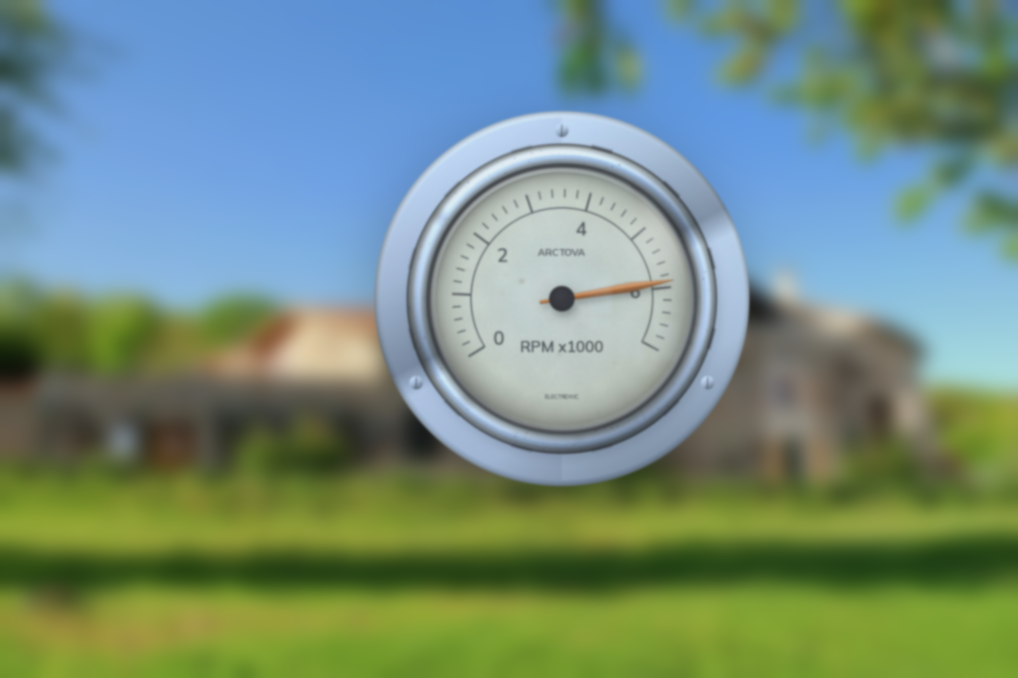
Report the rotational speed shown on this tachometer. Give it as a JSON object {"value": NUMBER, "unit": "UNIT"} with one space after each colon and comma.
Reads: {"value": 5900, "unit": "rpm"}
